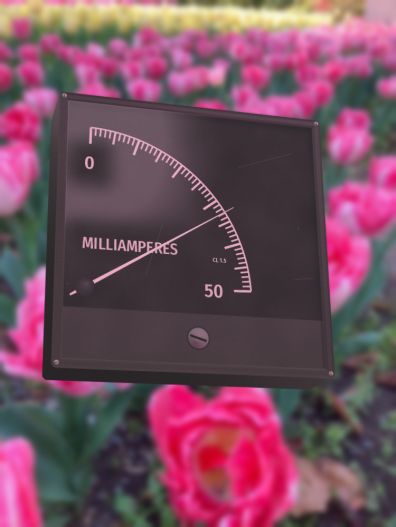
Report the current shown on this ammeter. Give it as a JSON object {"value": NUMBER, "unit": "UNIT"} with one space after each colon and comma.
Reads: {"value": 33, "unit": "mA"}
